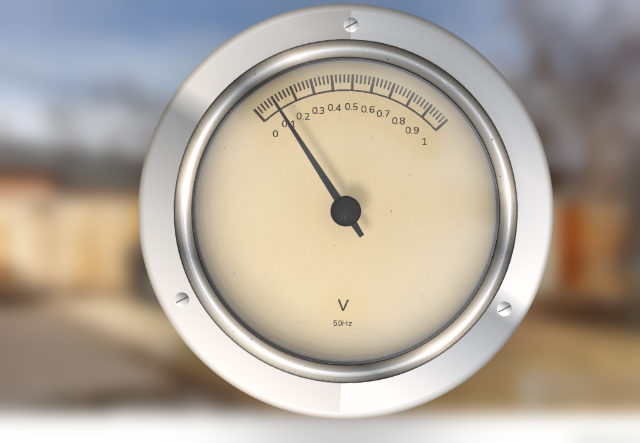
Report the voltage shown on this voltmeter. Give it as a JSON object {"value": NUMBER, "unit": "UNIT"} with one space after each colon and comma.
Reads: {"value": 0.1, "unit": "V"}
